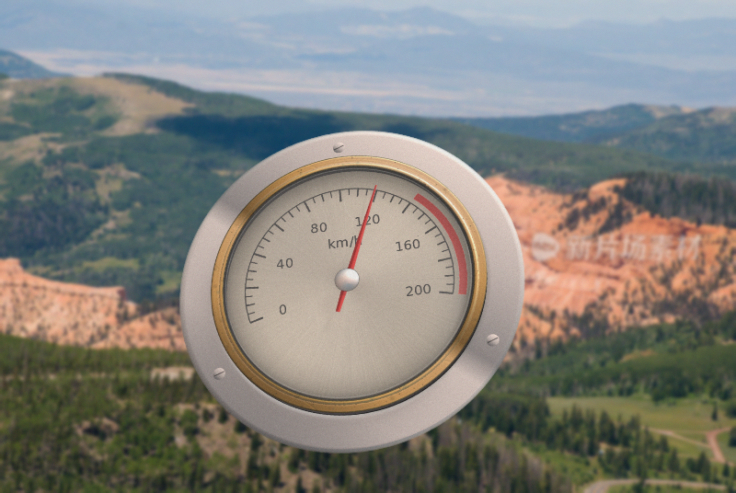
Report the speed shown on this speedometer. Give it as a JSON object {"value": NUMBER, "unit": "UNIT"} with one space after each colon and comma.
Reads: {"value": 120, "unit": "km/h"}
